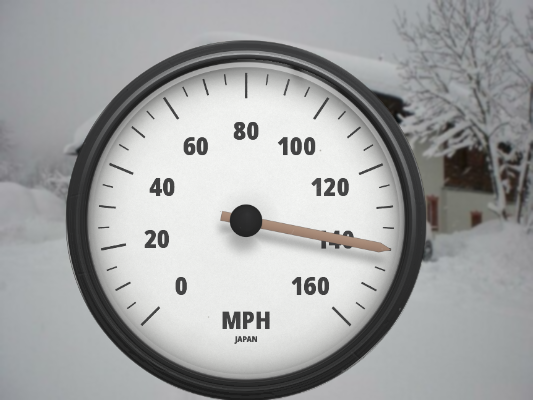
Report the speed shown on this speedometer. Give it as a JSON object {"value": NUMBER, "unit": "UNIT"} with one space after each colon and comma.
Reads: {"value": 140, "unit": "mph"}
